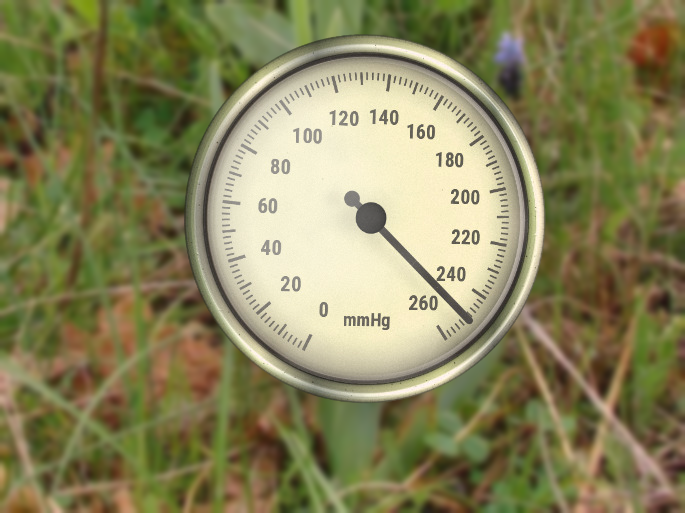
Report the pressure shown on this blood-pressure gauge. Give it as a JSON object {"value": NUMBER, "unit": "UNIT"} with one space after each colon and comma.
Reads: {"value": 250, "unit": "mmHg"}
